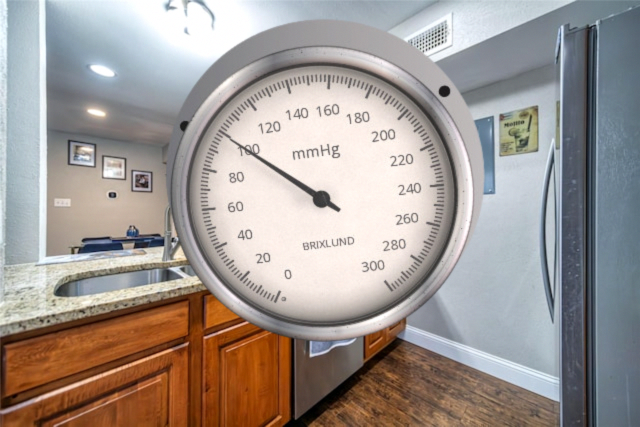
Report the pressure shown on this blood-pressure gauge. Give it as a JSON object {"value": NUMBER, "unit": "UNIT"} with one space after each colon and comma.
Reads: {"value": 100, "unit": "mmHg"}
